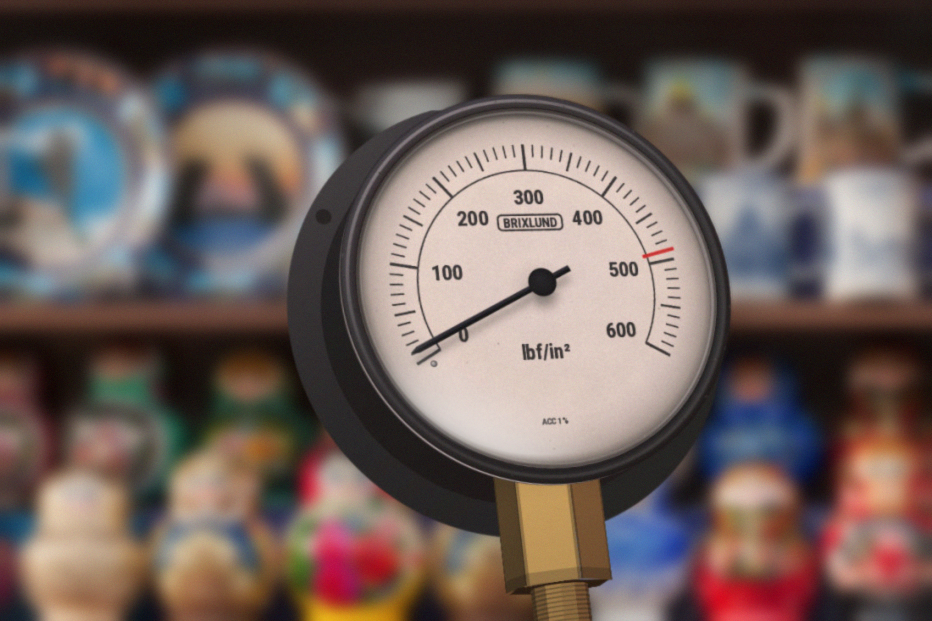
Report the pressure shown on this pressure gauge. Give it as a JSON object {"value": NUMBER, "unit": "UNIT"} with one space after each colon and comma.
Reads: {"value": 10, "unit": "psi"}
